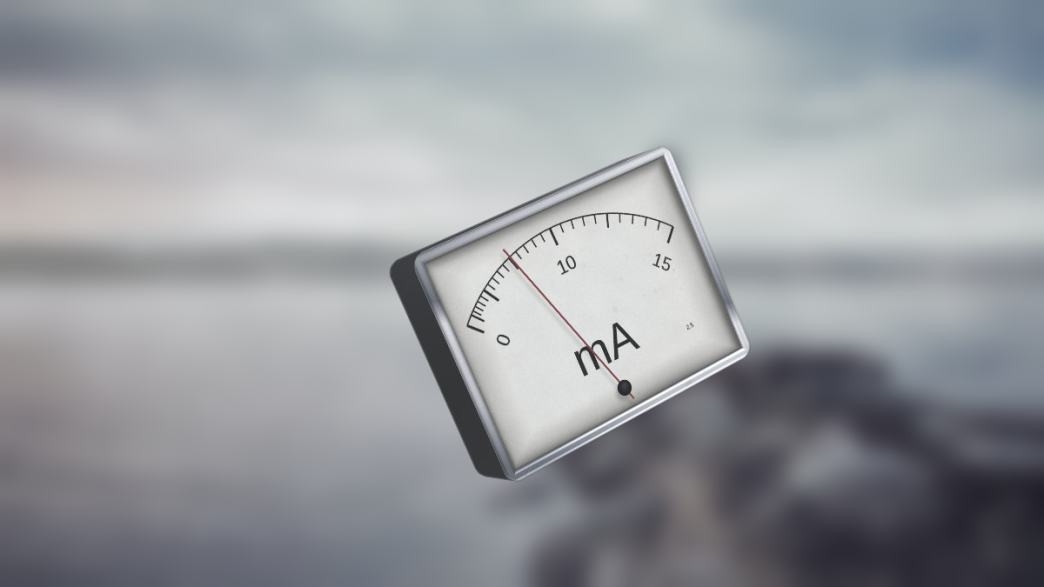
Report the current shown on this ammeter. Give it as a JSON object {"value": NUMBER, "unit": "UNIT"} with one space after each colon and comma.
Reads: {"value": 7.5, "unit": "mA"}
